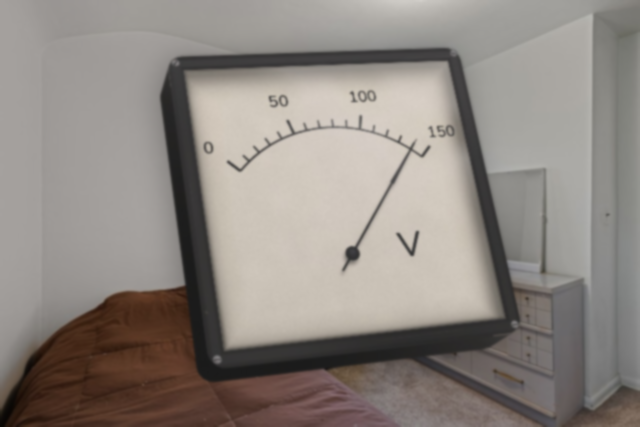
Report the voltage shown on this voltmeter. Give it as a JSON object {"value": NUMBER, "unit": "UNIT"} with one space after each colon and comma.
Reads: {"value": 140, "unit": "V"}
